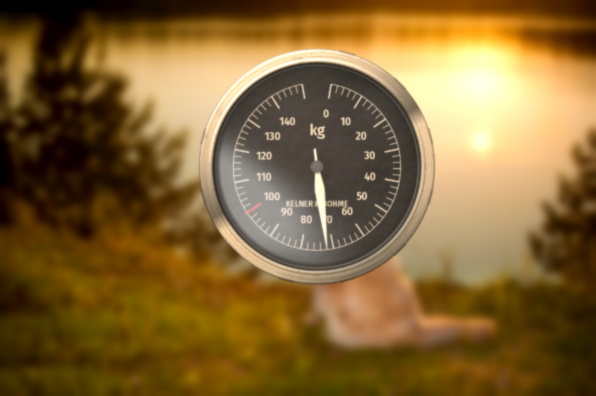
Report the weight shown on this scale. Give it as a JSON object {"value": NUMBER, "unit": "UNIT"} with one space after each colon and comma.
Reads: {"value": 72, "unit": "kg"}
